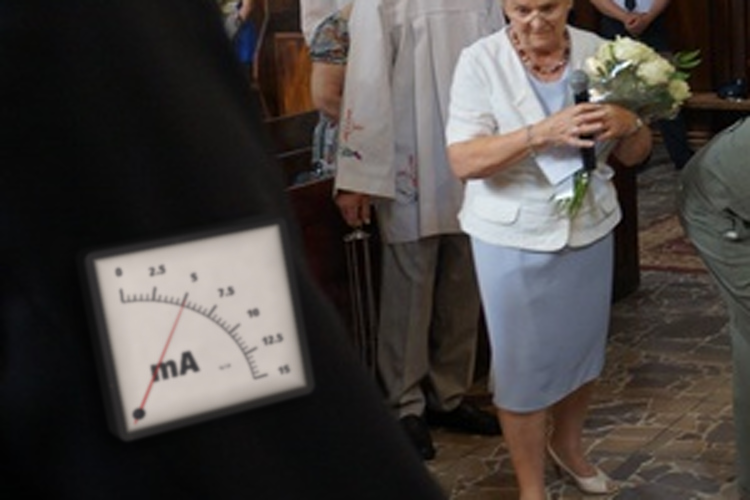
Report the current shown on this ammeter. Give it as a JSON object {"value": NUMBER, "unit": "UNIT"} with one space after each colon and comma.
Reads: {"value": 5, "unit": "mA"}
